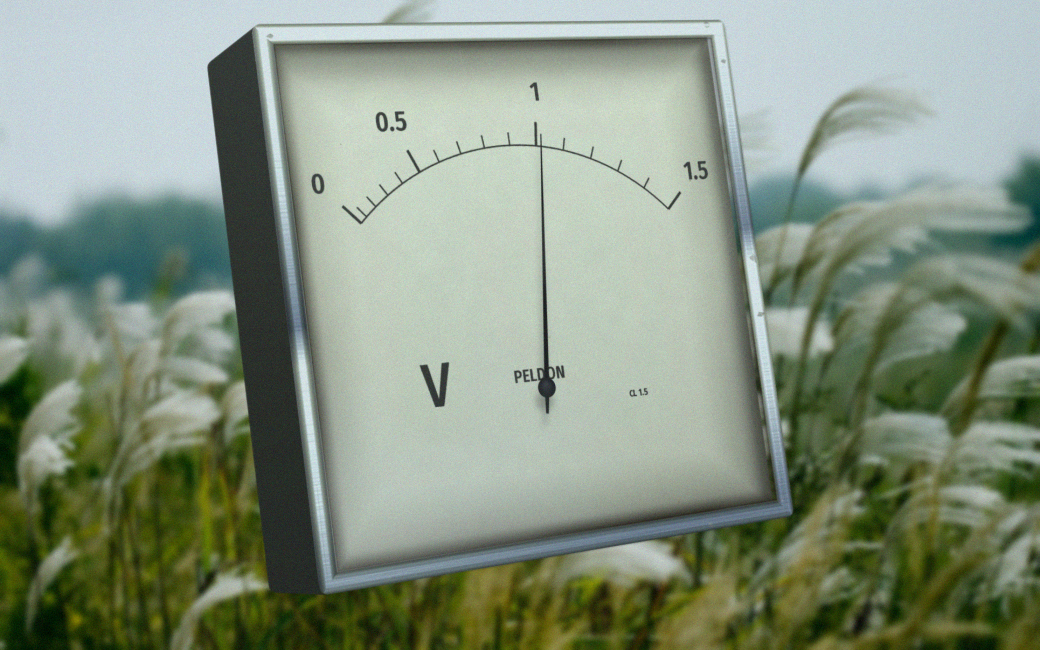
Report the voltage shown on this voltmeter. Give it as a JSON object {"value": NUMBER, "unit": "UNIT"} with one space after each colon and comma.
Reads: {"value": 1, "unit": "V"}
